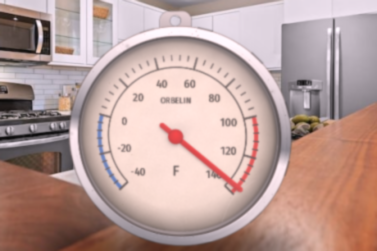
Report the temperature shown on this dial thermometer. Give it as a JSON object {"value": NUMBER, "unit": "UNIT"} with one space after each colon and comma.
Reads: {"value": 136, "unit": "°F"}
